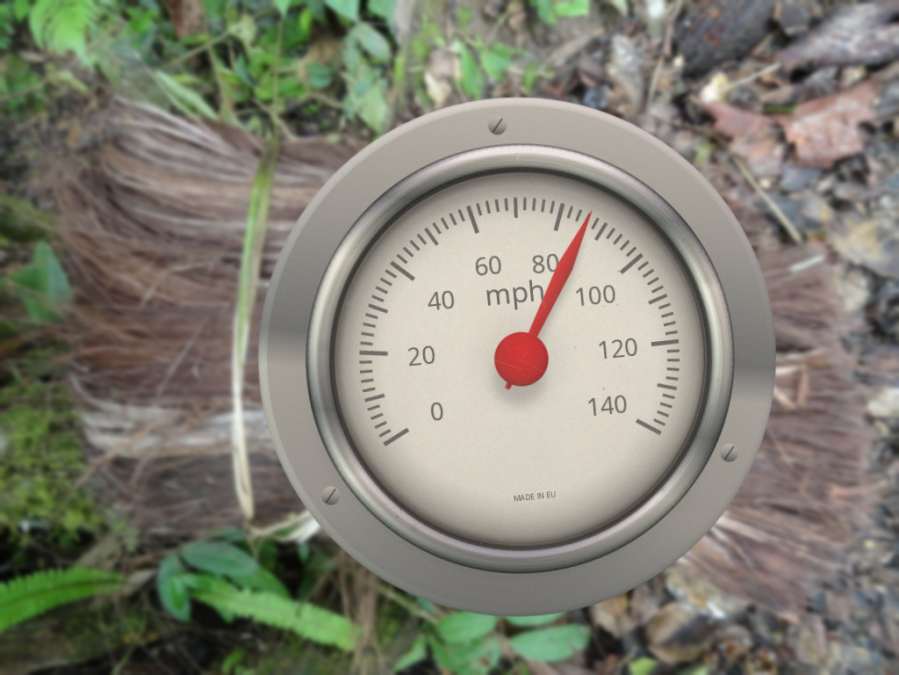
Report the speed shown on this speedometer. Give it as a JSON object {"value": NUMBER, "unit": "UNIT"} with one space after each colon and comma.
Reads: {"value": 86, "unit": "mph"}
